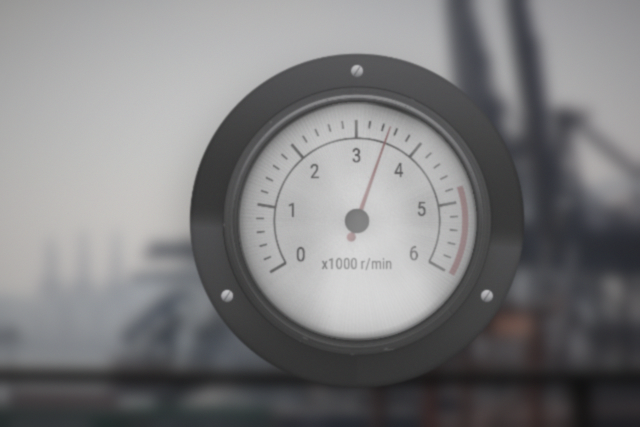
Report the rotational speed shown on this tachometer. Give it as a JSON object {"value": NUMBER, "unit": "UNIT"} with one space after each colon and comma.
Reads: {"value": 3500, "unit": "rpm"}
